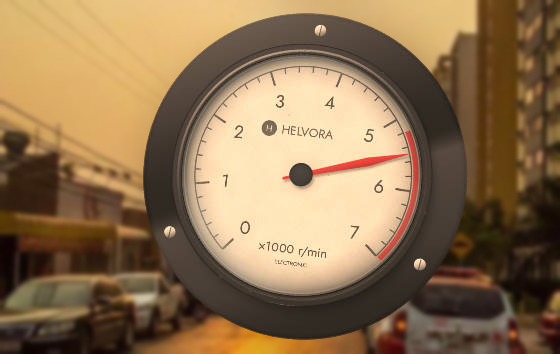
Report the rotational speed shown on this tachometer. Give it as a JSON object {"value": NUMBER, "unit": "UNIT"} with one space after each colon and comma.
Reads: {"value": 5500, "unit": "rpm"}
